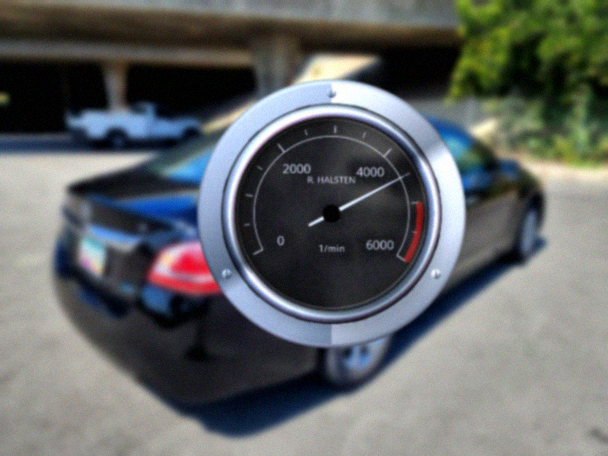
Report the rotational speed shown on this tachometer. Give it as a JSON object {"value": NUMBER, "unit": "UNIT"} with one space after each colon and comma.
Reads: {"value": 4500, "unit": "rpm"}
